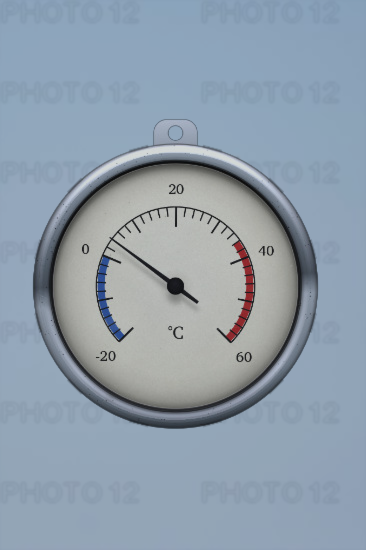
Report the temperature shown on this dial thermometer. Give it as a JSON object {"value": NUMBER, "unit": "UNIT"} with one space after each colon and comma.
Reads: {"value": 4, "unit": "°C"}
